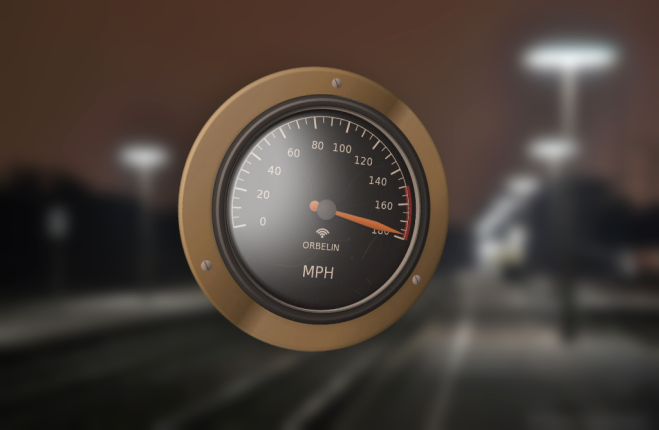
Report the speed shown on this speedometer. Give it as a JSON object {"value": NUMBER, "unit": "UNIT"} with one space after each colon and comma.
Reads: {"value": 177.5, "unit": "mph"}
